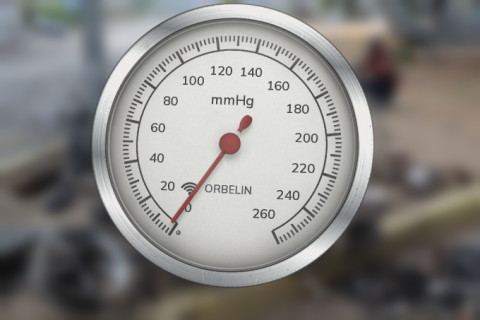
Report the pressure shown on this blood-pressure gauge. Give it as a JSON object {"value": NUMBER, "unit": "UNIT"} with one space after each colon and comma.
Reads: {"value": 2, "unit": "mmHg"}
